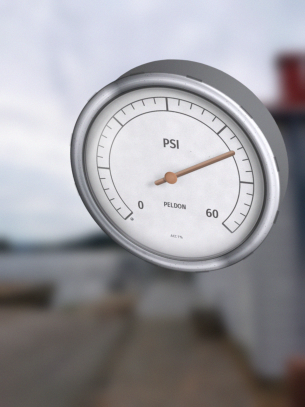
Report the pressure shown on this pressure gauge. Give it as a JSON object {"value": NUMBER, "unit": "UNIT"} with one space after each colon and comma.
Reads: {"value": 44, "unit": "psi"}
